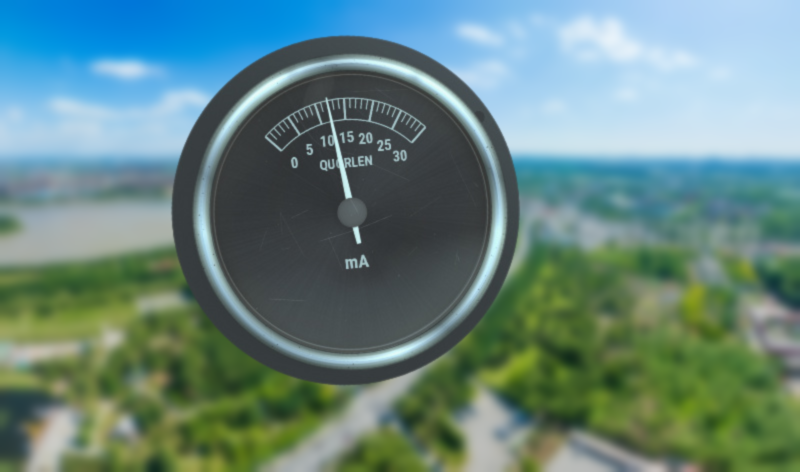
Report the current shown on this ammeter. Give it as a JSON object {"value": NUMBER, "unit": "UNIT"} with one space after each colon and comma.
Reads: {"value": 12, "unit": "mA"}
